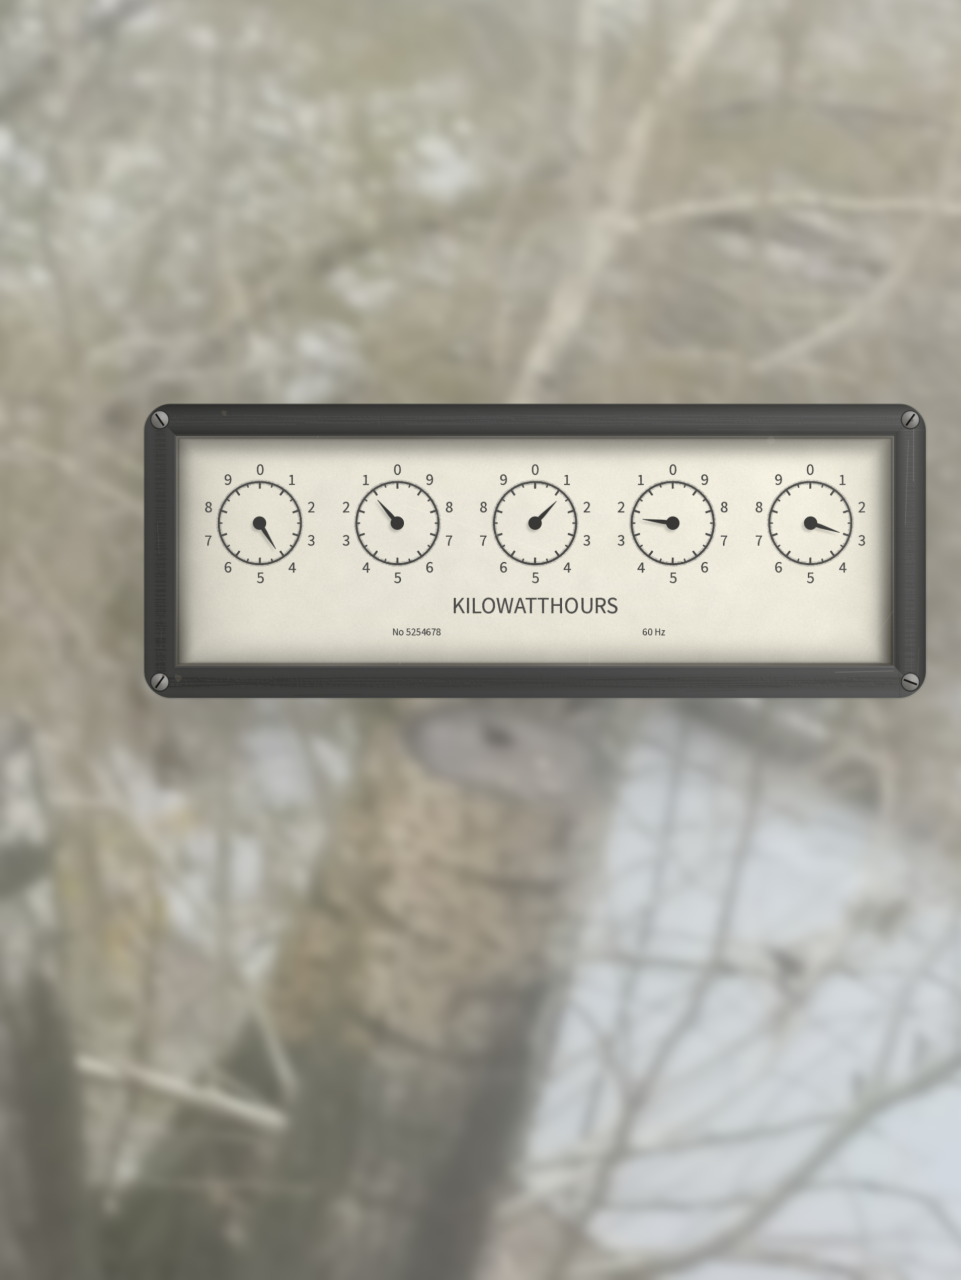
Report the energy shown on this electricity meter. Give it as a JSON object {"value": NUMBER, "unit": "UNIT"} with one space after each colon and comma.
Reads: {"value": 41123, "unit": "kWh"}
